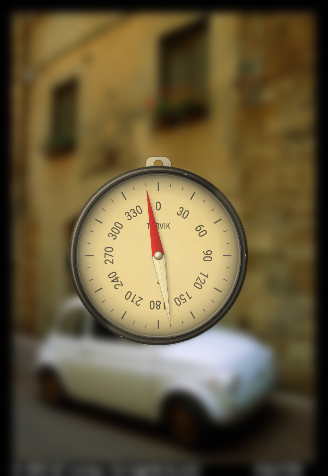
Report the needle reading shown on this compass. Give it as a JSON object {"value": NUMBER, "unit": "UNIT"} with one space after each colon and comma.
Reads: {"value": 350, "unit": "°"}
